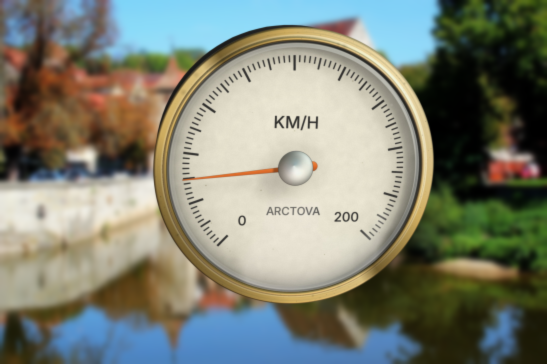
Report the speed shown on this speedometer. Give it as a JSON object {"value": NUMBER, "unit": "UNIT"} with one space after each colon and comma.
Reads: {"value": 30, "unit": "km/h"}
